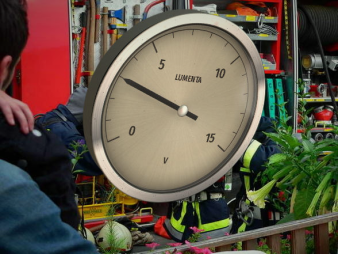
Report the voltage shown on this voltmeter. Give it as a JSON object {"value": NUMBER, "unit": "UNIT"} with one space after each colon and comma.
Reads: {"value": 3, "unit": "V"}
